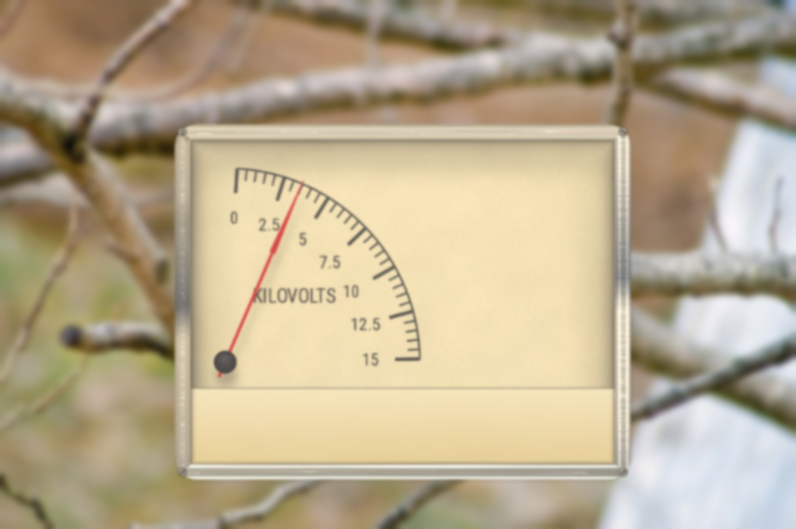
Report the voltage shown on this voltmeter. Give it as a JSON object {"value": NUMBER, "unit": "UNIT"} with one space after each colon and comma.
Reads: {"value": 3.5, "unit": "kV"}
